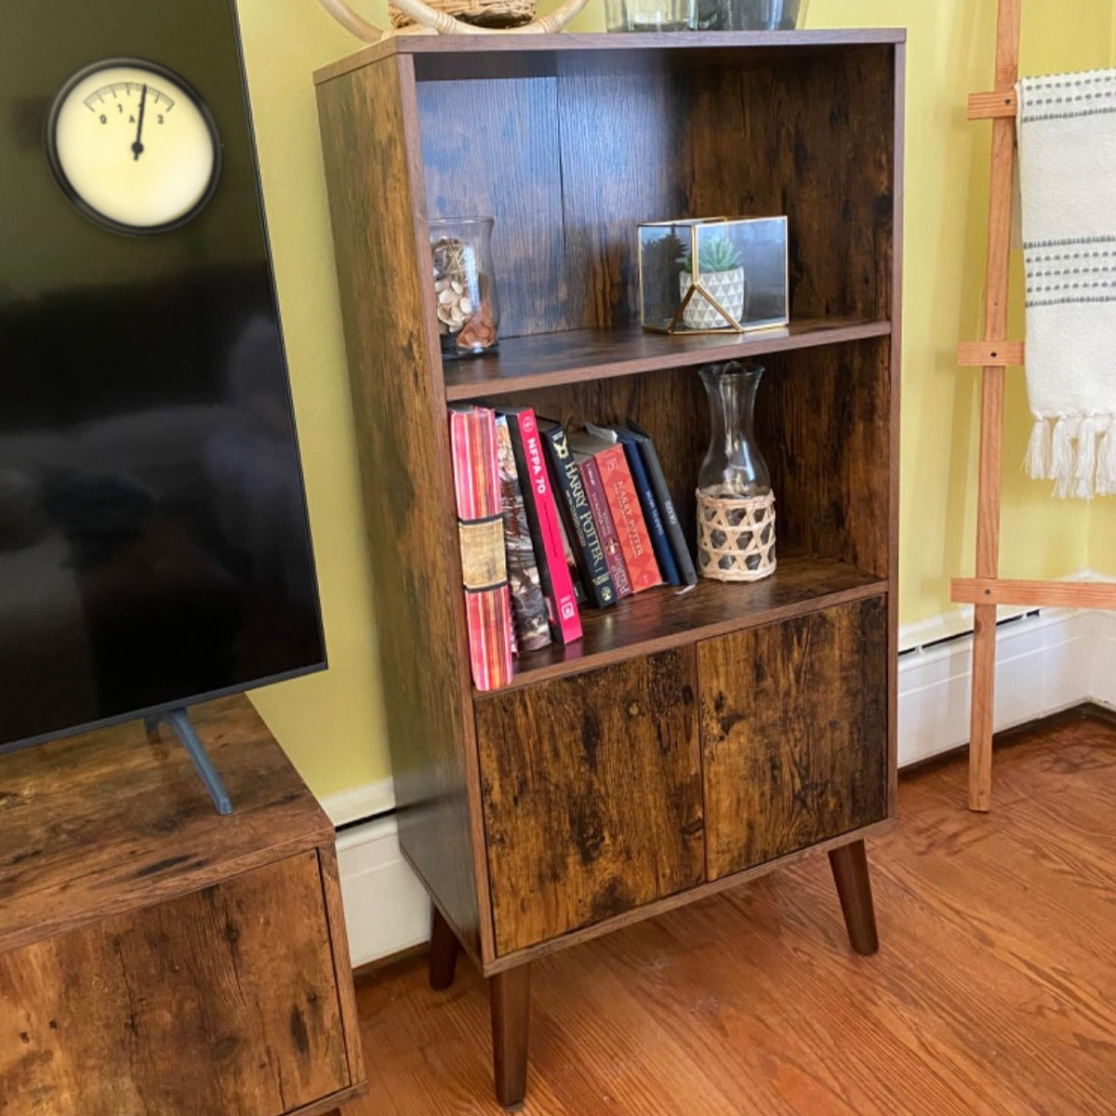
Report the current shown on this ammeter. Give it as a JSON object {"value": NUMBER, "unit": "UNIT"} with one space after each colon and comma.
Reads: {"value": 2, "unit": "A"}
